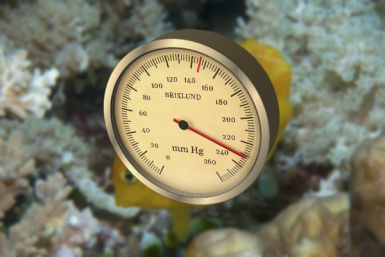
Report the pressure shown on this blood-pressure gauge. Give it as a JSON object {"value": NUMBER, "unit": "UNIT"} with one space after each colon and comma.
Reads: {"value": 230, "unit": "mmHg"}
